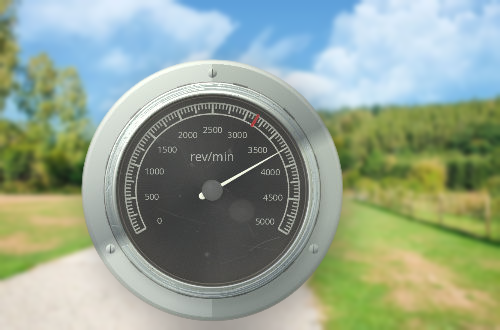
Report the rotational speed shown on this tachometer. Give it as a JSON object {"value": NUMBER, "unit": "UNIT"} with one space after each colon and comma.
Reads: {"value": 3750, "unit": "rpm"}
